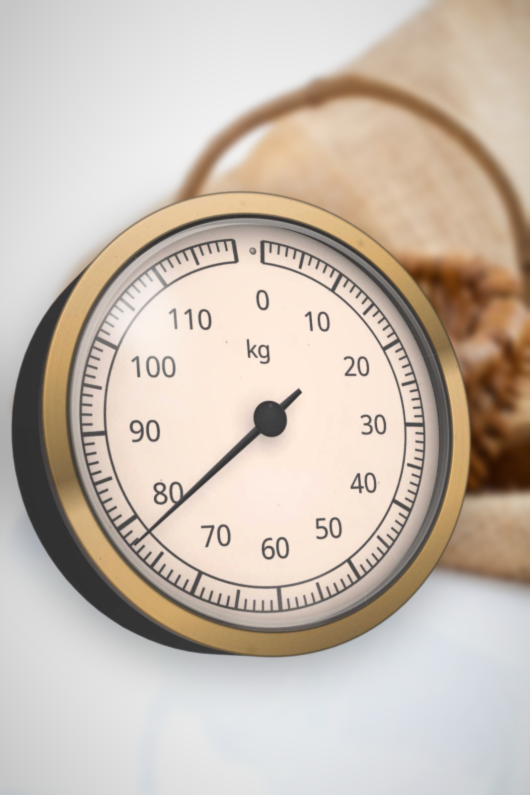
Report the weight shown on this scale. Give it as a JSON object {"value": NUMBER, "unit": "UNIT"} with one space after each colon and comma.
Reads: {"value": 78, "unit": "kg"}
